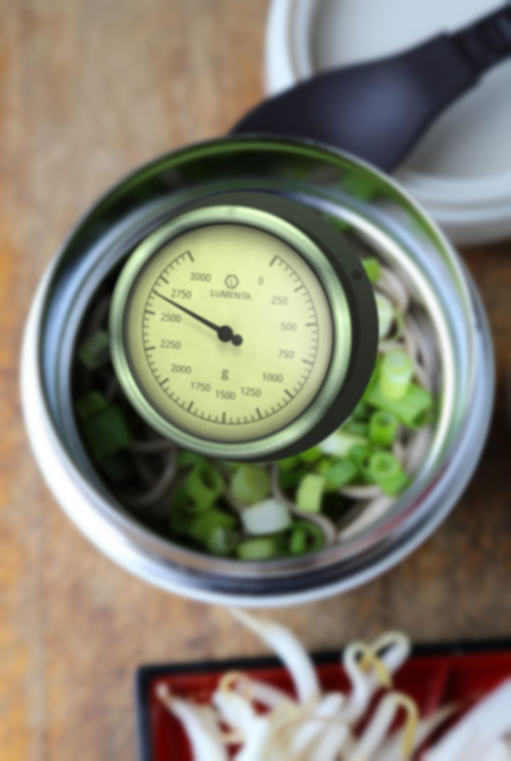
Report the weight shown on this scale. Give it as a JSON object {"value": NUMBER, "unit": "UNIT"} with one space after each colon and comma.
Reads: {"value": 2650, "unit": "g"}
